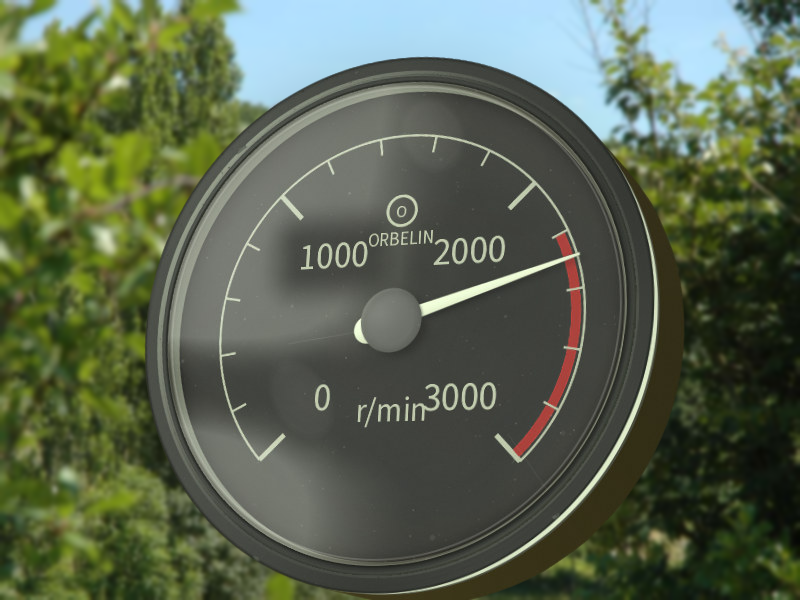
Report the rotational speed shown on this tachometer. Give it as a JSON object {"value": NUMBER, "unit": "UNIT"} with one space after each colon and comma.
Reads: {"value": 2300, "unit": "rpm"}
